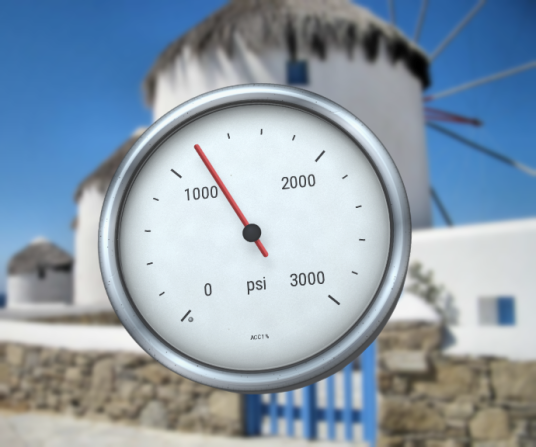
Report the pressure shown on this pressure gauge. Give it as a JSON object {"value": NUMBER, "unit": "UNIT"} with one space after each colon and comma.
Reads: {"value": 1200, "unit": "psi"}
